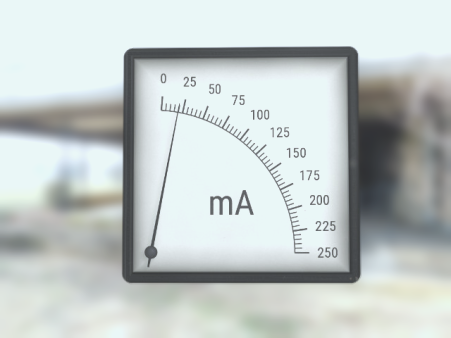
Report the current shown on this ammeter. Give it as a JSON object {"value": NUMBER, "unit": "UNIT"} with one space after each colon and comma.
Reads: {"value": 20, "unit": "mA"}
